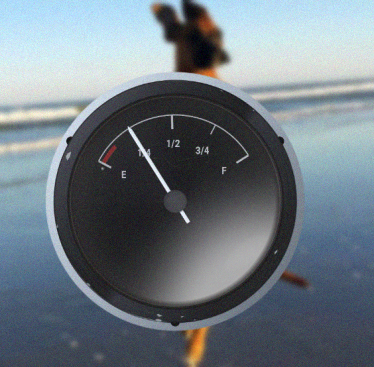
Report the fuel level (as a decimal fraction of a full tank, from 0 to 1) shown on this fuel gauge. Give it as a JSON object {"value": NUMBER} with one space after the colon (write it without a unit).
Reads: {"value": 0.25}
